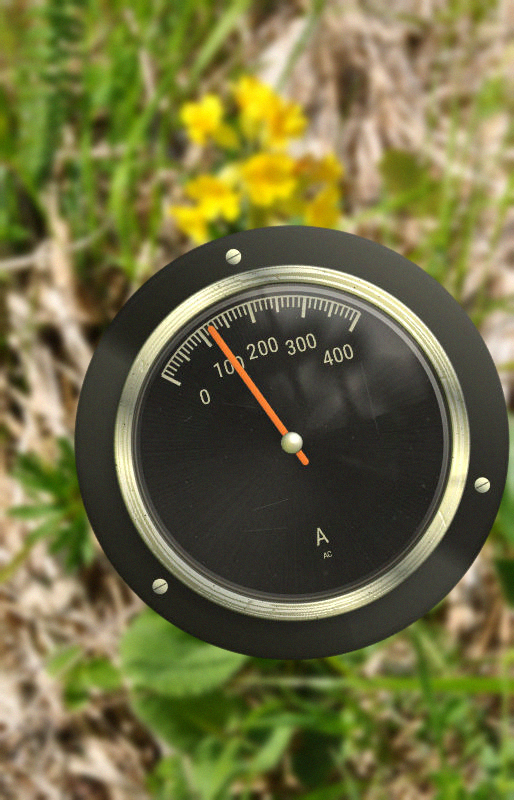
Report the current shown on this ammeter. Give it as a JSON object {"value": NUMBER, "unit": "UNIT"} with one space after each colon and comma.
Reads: {"value": 120, "unit": "A"}
